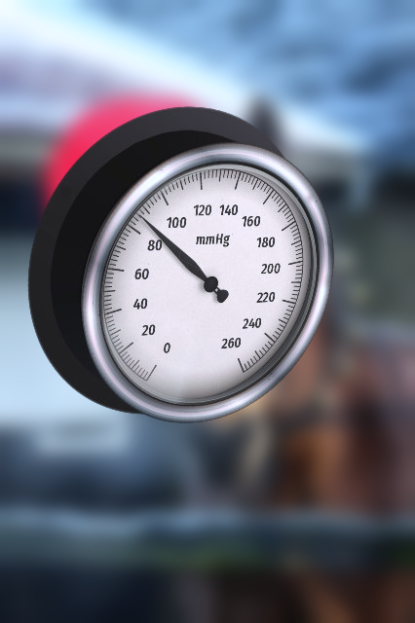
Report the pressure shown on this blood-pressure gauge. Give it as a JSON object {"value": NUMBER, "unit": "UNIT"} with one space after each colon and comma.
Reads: {"value": 86, "unit": "mmHg"}
